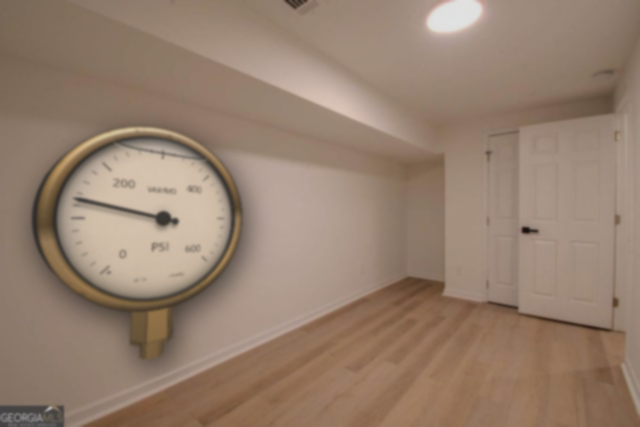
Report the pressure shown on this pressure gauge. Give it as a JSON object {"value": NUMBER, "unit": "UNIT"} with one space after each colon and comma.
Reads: {"value": 130, "unit": "psi"}
